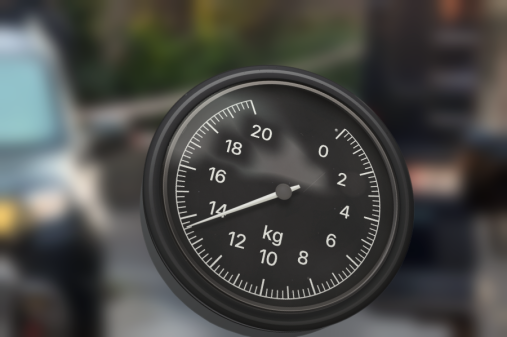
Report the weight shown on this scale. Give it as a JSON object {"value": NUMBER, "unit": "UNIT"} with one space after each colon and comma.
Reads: {"value": 13.6, "unit": "kg"}
